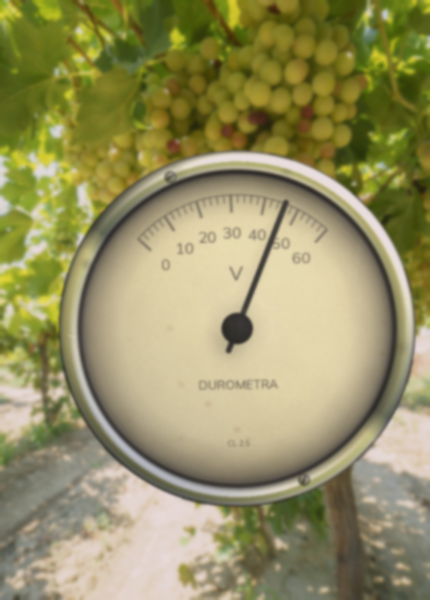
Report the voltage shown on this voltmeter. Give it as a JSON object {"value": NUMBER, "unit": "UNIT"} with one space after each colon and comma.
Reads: {"value": 46, "unit": "V"}
